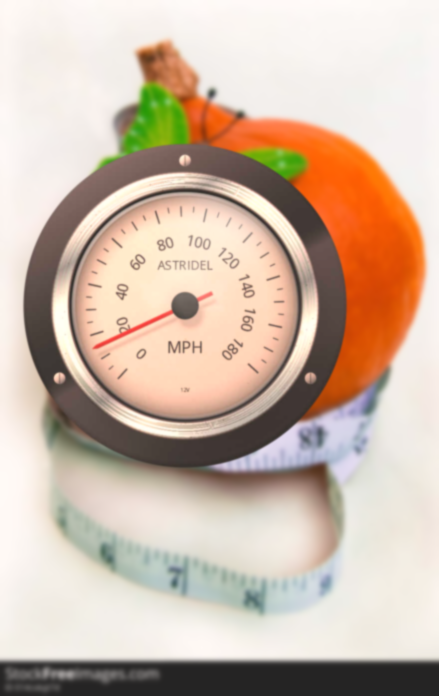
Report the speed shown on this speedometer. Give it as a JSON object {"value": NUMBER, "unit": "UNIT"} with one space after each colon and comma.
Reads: {"value": 15, "unit": "mph"}
